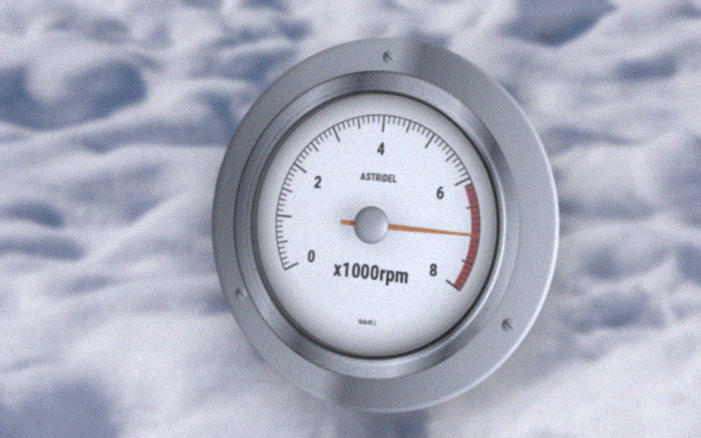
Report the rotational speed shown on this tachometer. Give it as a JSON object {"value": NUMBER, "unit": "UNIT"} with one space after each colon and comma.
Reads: {"value": 7000, "unit": "rpm"}
